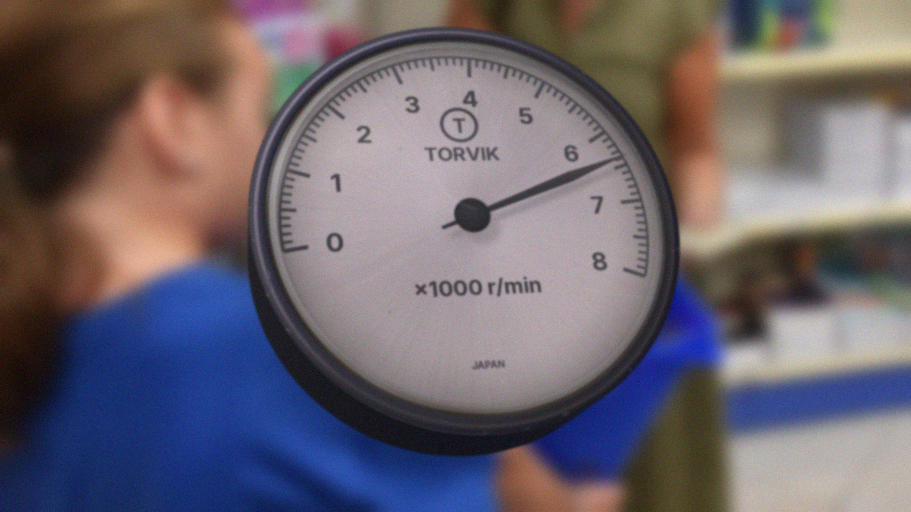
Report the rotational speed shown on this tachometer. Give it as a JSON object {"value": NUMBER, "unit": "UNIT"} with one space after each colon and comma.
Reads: {"value": 6400, "unit": "rpm"}
